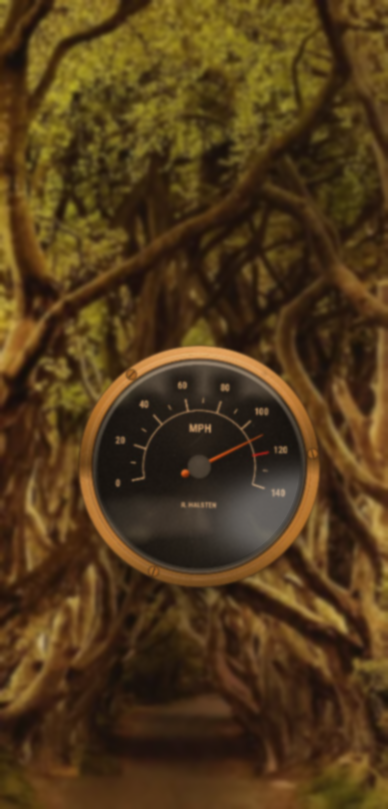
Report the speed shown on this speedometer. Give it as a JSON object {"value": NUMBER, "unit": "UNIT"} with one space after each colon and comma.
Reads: {"value": 110, "unit": "mph"}
